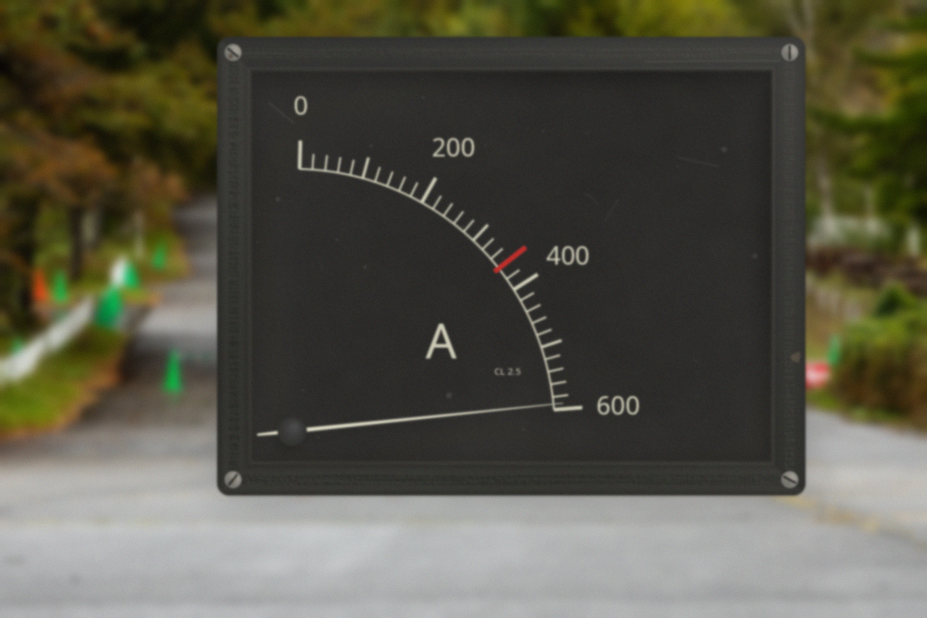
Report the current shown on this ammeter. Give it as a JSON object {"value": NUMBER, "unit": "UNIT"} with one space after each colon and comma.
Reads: {"value": 590, "unit": "A"}
